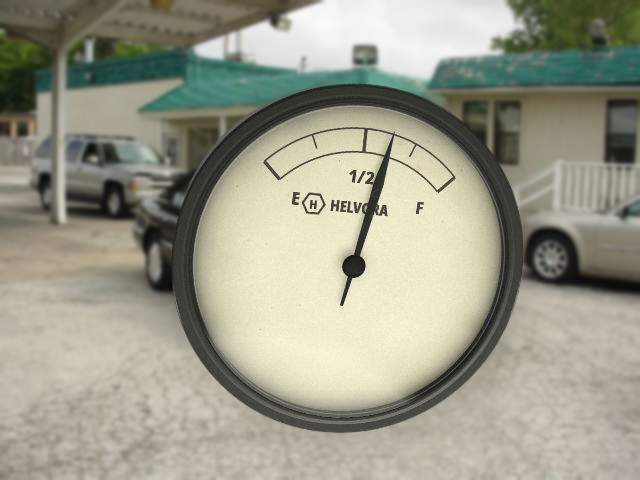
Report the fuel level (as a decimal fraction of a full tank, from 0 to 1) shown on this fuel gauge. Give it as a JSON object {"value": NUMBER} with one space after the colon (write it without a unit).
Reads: {"value": 0.625}
